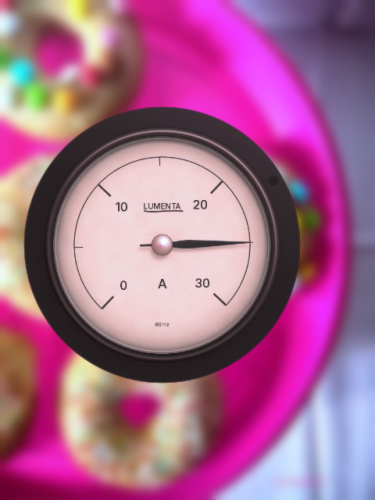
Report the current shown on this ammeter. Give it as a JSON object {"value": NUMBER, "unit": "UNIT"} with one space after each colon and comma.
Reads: {"value": 25, "unit": "A"}
